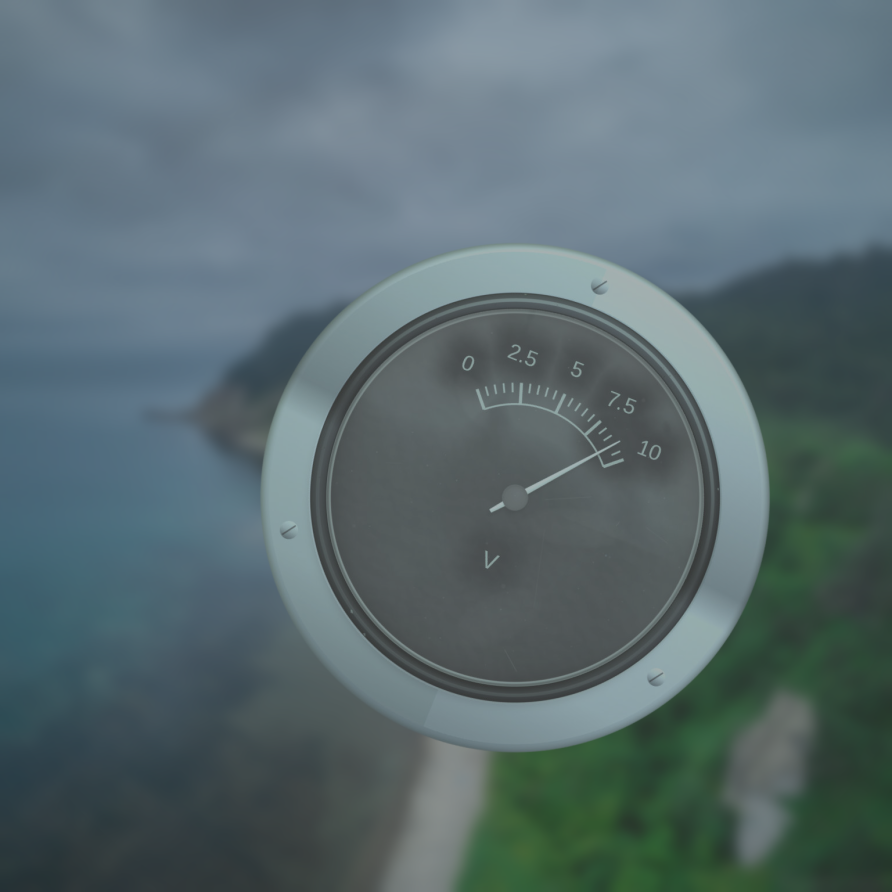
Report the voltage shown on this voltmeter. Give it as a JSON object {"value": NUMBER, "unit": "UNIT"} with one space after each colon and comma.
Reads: {"value": 9, "unit": "V"}
